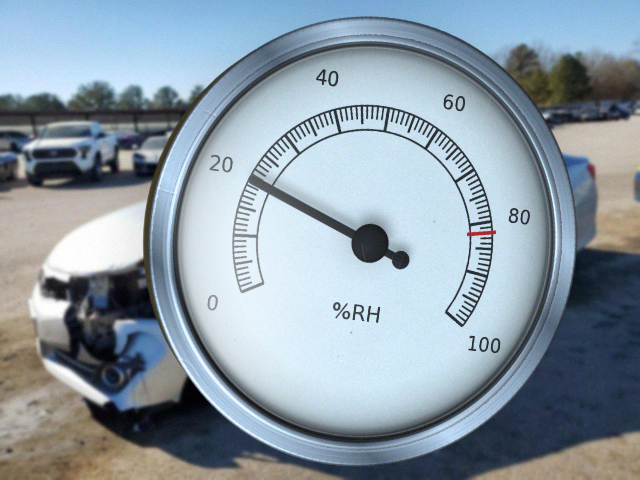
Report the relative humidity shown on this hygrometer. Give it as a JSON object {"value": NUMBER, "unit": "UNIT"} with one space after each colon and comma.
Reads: {"value": 20, "unit": "%"}
